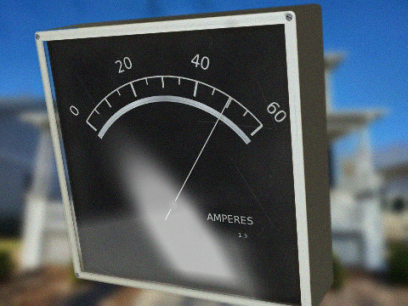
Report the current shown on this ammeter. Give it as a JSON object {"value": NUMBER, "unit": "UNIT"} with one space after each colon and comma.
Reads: {"value": 50, "unit": "A"}
